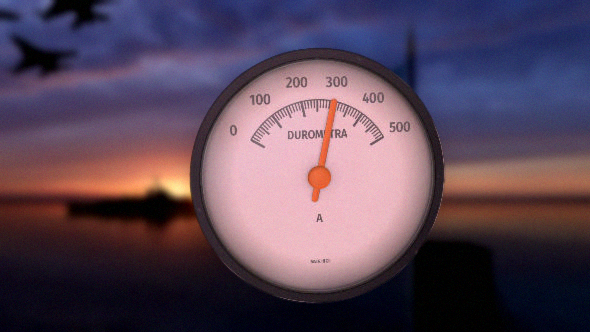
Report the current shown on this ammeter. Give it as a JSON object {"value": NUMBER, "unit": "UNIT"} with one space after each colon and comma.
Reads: {"value": 300, "unit": "A"}
